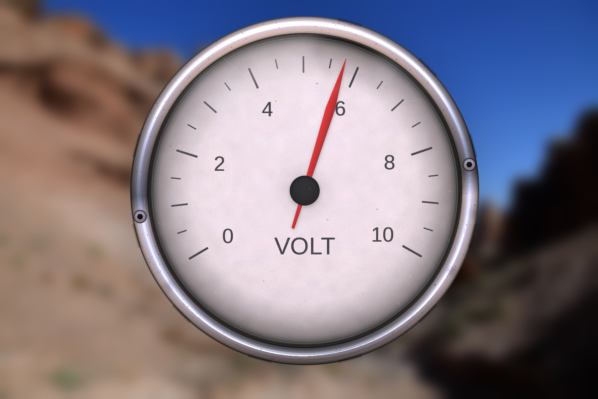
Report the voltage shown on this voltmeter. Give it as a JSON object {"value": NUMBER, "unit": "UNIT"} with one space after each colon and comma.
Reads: {"value": 5.75, "unit": "V"}
